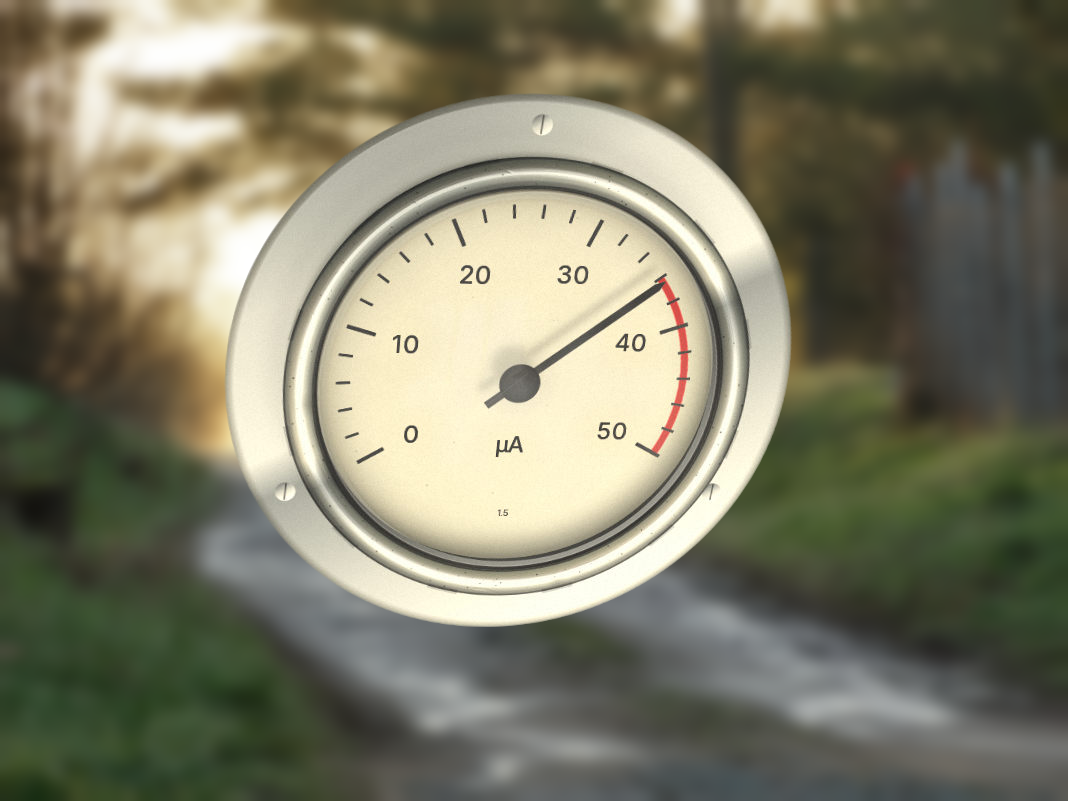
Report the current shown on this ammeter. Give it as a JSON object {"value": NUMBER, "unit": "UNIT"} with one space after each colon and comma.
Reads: {"value": 36, "unit": "µA"}
